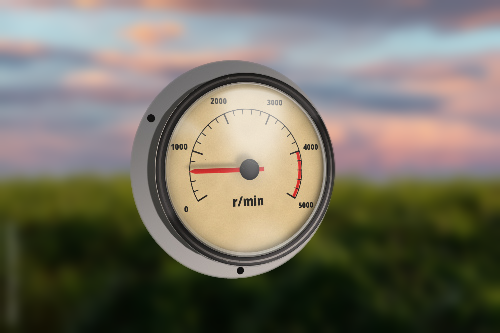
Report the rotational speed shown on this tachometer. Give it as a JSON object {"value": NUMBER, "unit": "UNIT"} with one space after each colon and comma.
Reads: {"value": 600, "unit": "rpm"}
